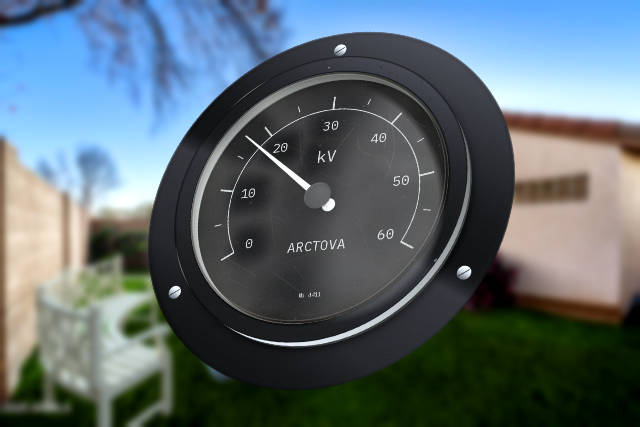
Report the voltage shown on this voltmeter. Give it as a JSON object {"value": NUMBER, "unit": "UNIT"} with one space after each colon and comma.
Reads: {"value": 17.5, "unit": "kV"}
